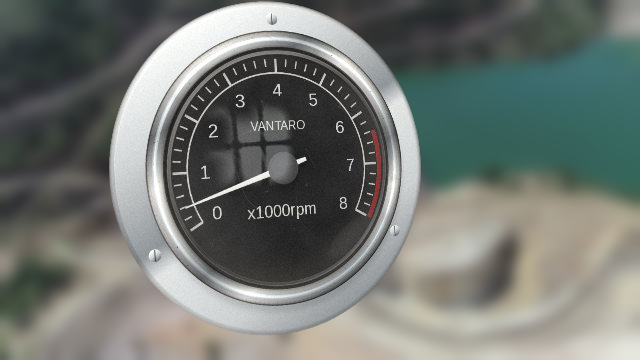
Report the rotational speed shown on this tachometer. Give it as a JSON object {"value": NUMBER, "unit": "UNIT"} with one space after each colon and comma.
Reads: {"value": 400, "unit": "rpm"}
